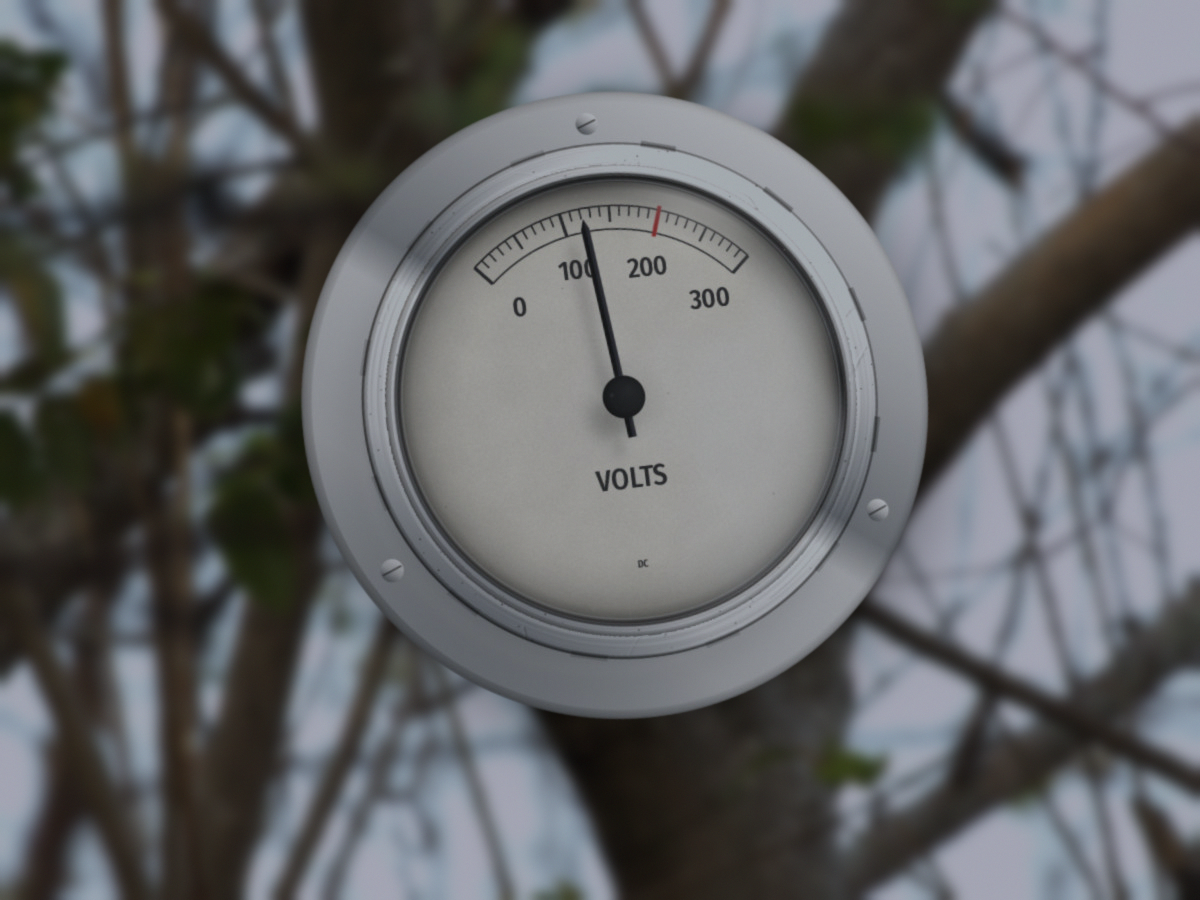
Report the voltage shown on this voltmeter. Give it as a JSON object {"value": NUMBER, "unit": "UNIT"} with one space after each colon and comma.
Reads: {"value": 120, "unit": "V"}
